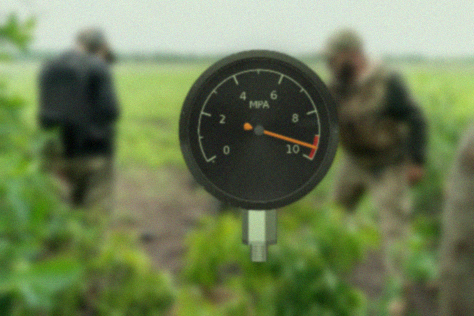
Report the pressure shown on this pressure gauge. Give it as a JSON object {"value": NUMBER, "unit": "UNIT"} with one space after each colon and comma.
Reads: {"value": 9.5, "unit": "MPa"}
